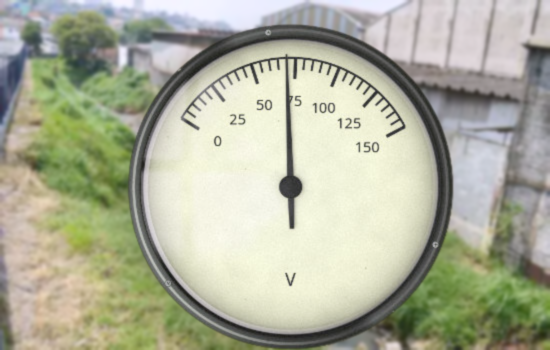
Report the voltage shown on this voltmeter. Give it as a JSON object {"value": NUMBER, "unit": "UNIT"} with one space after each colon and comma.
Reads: {"value": 70, "unit": "V"}
